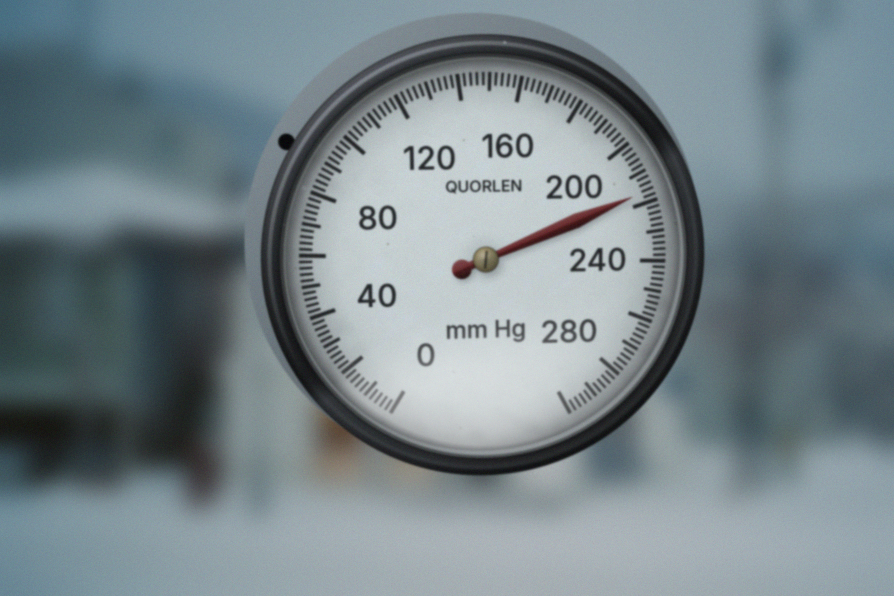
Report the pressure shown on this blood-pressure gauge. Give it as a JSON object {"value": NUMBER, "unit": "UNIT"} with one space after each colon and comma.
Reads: {"value": 216, "unit": "mmHg"}
